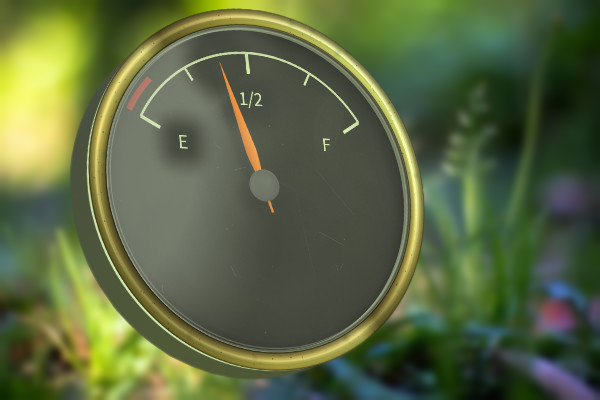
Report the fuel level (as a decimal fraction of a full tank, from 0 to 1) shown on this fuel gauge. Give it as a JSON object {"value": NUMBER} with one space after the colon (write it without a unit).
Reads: {"value": 0.375}
